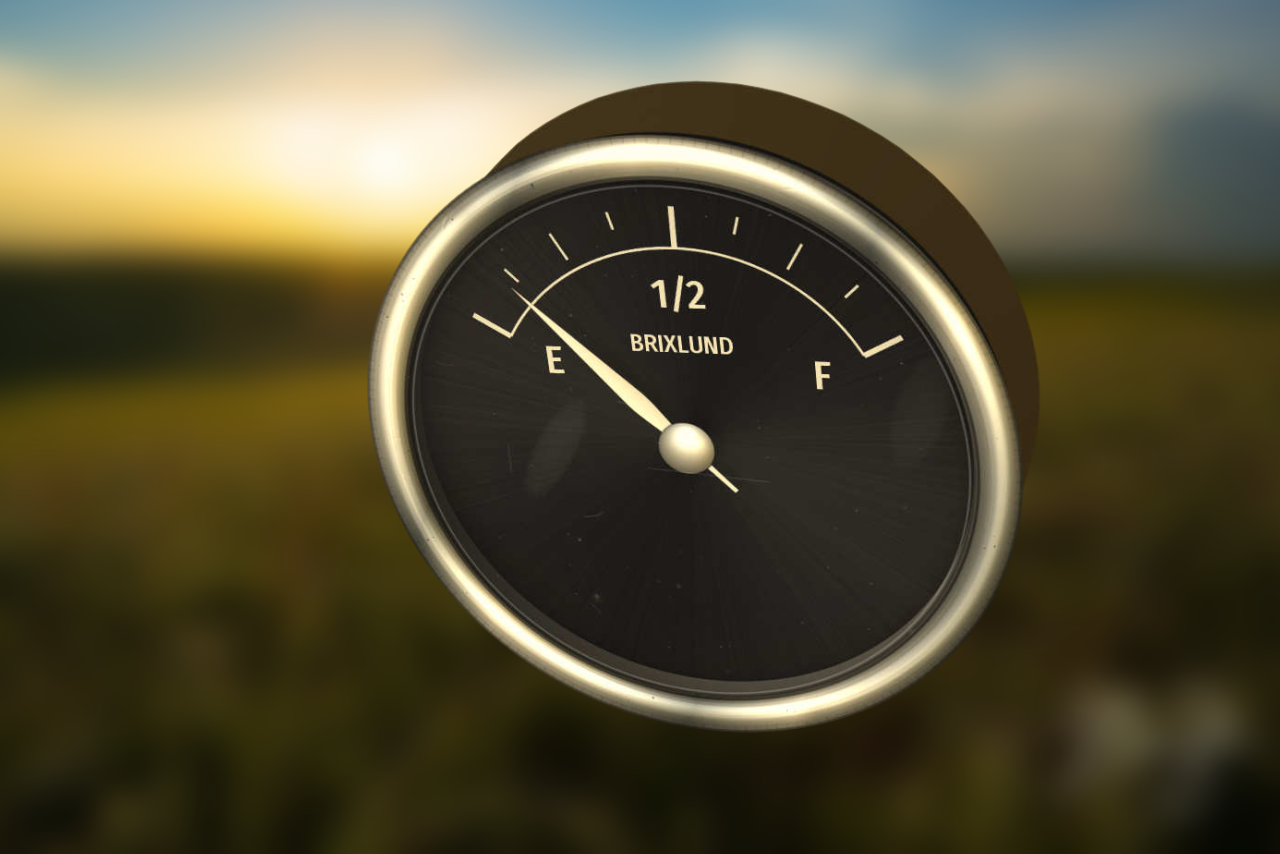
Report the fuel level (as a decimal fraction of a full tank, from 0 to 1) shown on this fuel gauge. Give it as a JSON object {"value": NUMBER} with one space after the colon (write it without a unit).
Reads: {"value": 0.125}
